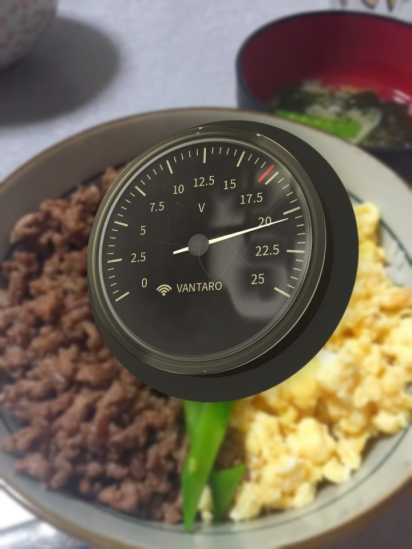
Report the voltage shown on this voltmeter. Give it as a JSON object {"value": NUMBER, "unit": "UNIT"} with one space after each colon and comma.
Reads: {"value": 20.5, "unit": "V"}
